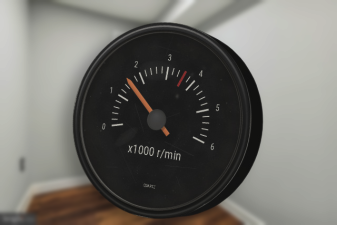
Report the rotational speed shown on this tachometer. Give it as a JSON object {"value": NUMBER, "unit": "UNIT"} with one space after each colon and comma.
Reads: {"value": 1600, "unit": "rpm"}
